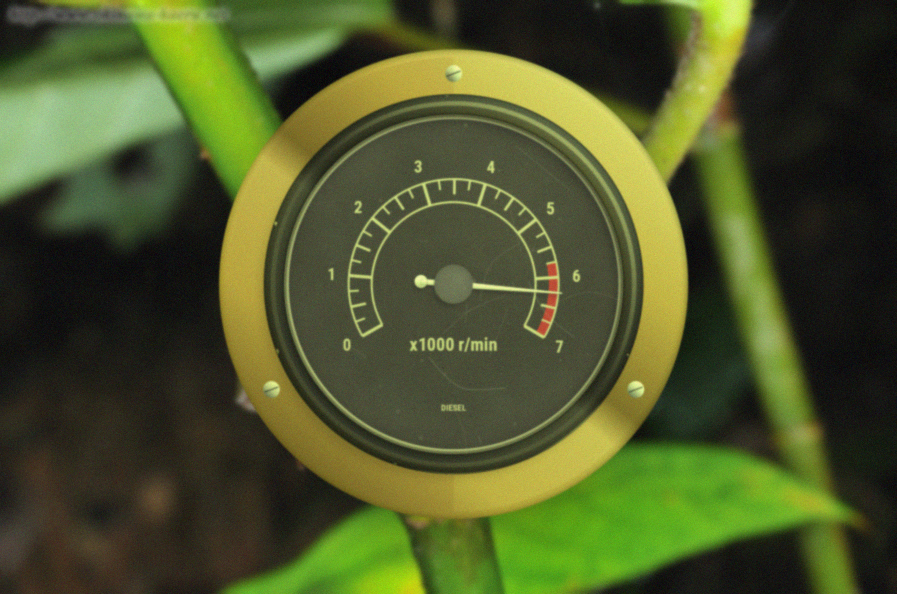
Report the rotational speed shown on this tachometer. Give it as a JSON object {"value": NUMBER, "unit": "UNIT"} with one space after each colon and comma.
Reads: {"value": 6250, "unit": "rpm"}
